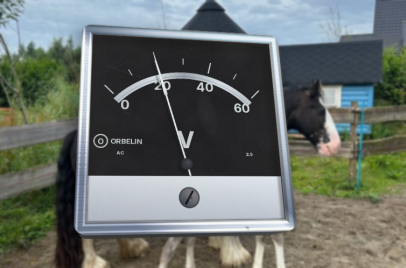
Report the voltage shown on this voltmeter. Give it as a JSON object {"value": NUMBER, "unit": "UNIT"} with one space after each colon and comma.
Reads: {"value": 20, "unit": "V"}
